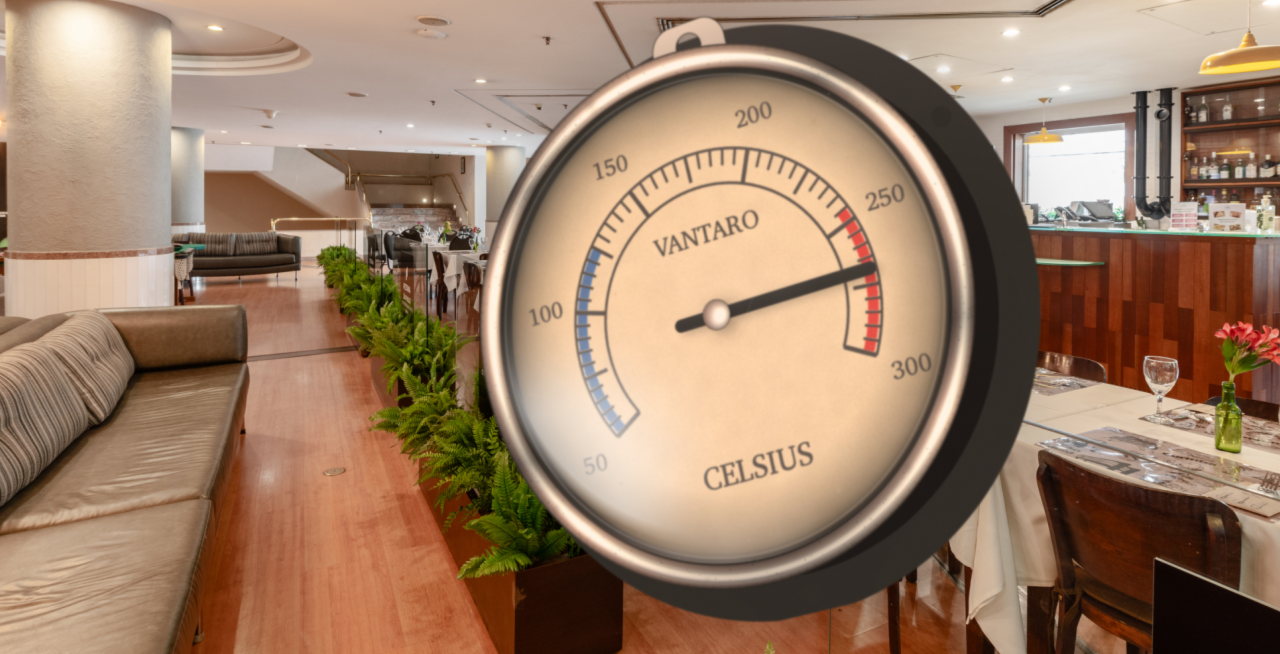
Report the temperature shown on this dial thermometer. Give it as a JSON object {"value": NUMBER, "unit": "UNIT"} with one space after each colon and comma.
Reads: {"value": 270, "unit": "°C"}
